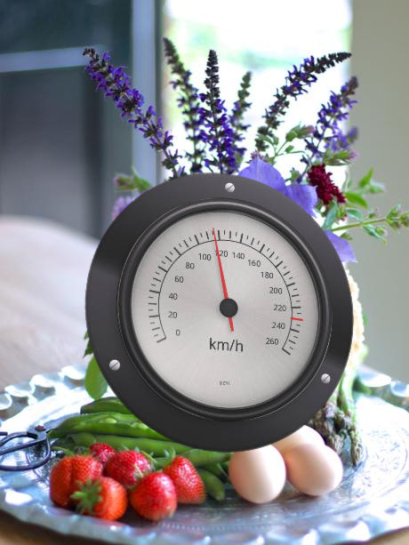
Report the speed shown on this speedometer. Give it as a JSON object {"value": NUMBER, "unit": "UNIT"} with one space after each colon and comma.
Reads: {"value": 115, "unit": "km/h"}
